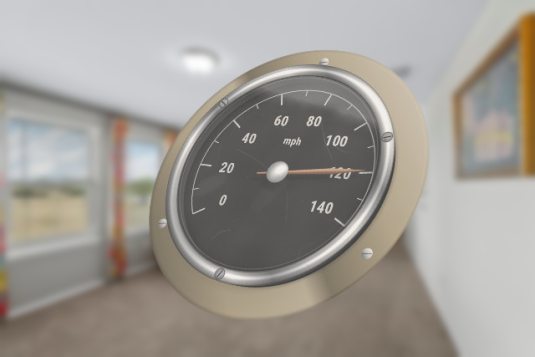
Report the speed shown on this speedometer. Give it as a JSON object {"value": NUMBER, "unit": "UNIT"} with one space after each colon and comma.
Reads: {"value": 120, "unit": "mph"}
